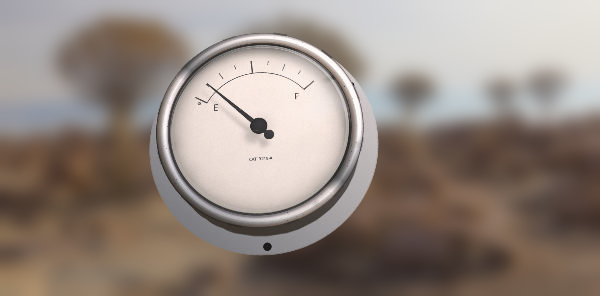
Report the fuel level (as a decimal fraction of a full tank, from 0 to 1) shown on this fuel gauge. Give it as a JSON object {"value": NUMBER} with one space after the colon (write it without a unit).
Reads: {"value": 0.125}
